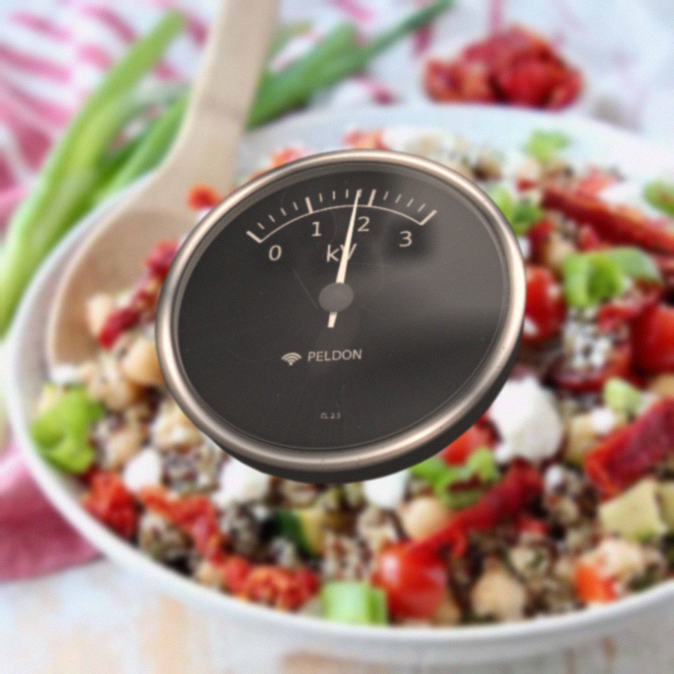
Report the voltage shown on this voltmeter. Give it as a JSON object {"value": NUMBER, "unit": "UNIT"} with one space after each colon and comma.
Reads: {"value": 1.8, "unit": "kV"}
